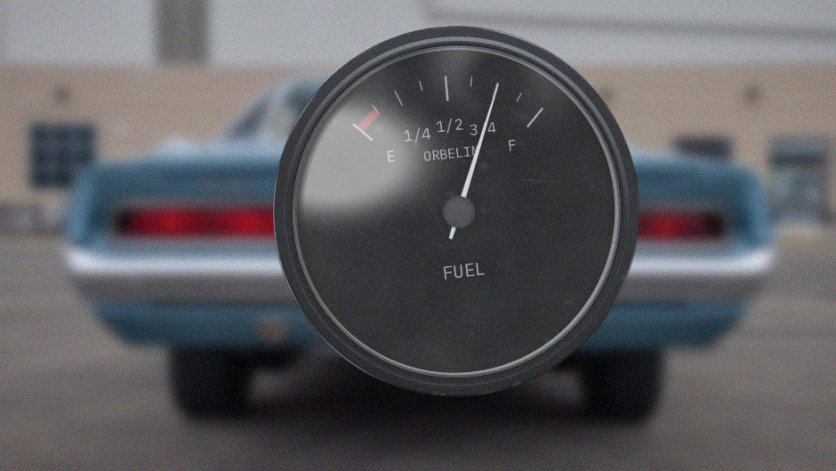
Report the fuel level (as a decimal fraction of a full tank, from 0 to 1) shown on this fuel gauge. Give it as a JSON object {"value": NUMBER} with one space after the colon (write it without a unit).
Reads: {"value": 0.75}
